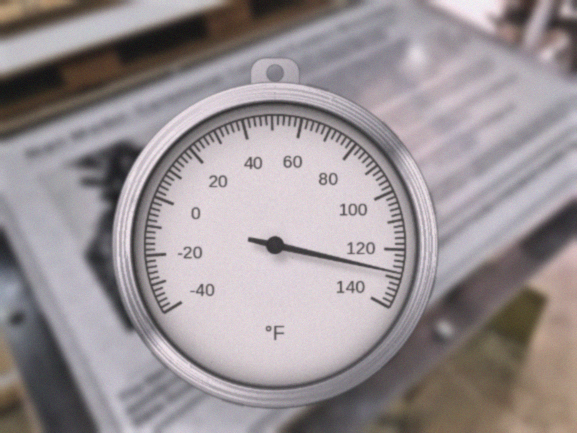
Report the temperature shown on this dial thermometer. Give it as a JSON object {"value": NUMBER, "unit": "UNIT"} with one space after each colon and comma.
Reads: {"value": 128, "unit": "°F"}
